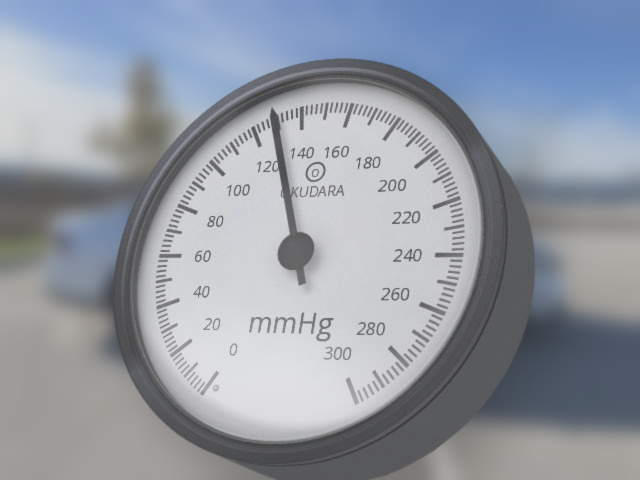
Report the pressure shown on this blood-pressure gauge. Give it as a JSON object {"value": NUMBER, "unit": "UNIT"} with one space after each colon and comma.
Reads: {"value": 130, "unit": "mmHg"}
